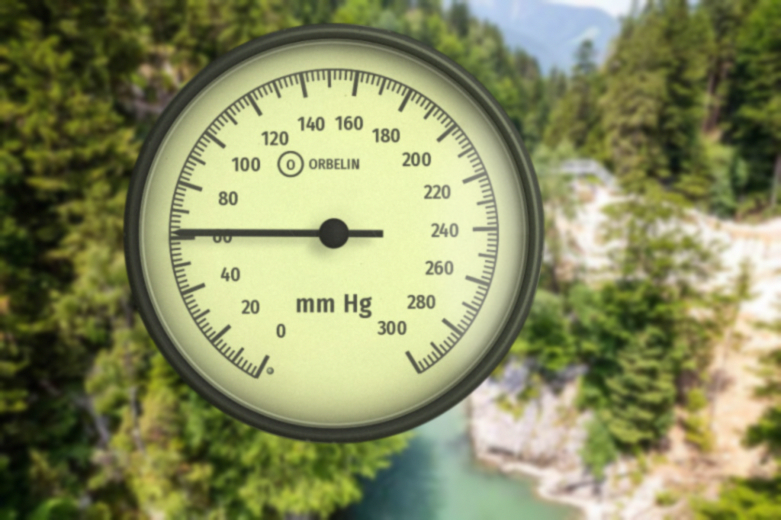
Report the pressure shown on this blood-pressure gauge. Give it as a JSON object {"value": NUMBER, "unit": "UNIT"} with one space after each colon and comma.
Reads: {"value": 62, "unit": "mmHg"}
